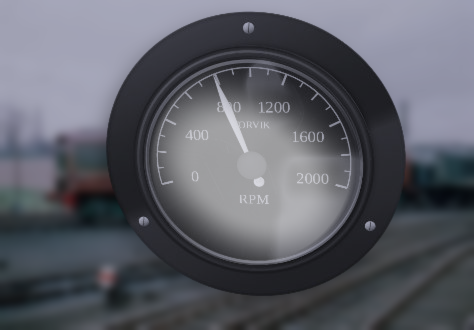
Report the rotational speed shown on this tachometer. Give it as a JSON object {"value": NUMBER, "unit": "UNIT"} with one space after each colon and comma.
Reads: {"value": 800, "unit": "rpm"}
